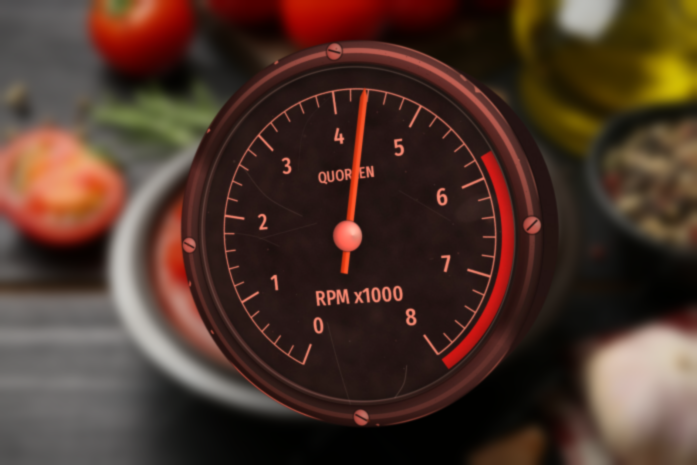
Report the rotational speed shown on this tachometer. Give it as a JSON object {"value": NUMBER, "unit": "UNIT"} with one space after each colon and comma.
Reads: {"value": 4400, "unit": "rpm"}
